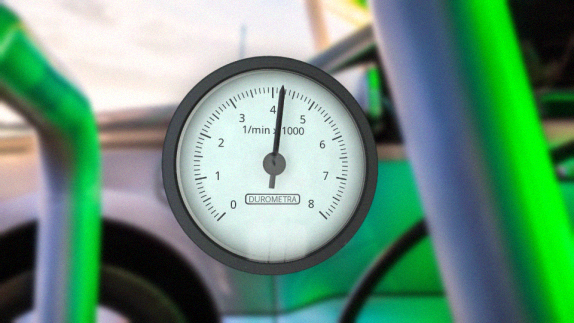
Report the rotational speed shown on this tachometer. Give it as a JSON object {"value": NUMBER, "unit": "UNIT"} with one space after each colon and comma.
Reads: {"value": 4200, "unit": "rpm"}
